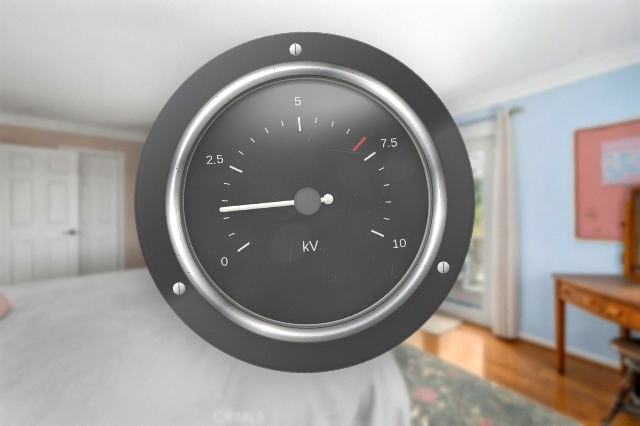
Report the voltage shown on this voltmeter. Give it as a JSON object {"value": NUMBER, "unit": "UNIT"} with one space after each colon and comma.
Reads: {"value": 1.25, "unit": "kV"}
